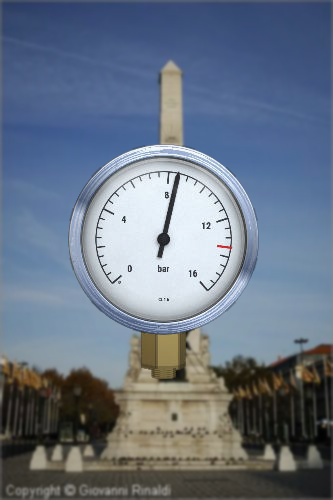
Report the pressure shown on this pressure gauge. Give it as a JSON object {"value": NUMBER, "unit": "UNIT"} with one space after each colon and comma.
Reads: {"value": 8.5, "unit": "bar"}
